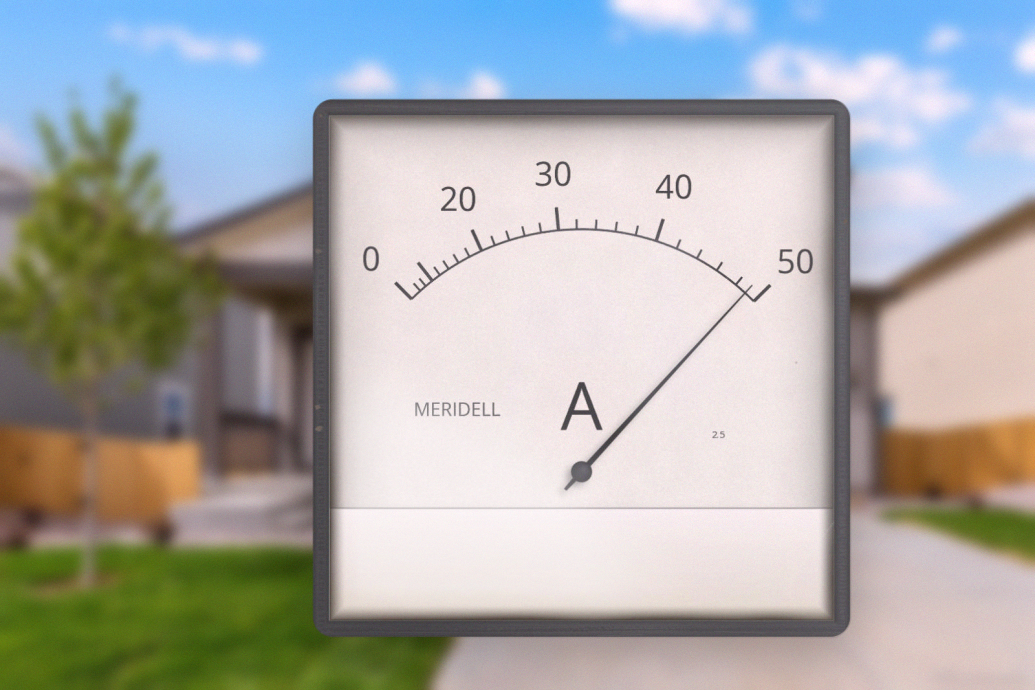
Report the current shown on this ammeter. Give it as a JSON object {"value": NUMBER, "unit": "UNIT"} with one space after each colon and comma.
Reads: {"value": 49, "unit": "A"}
